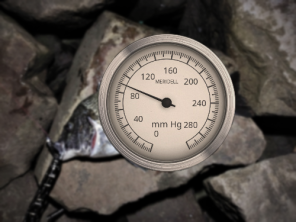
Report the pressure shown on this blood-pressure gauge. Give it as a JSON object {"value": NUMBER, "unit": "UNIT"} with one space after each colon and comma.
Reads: {"value": 90, "unit": "mmHg"}
